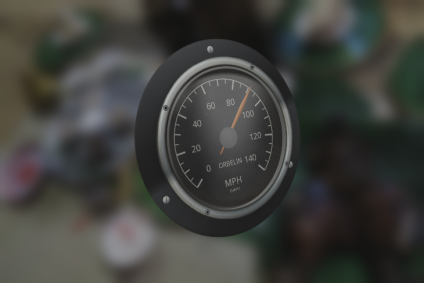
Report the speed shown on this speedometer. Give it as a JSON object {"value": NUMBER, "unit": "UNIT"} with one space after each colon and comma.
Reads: {"value": 90, "unit": "mph"}
